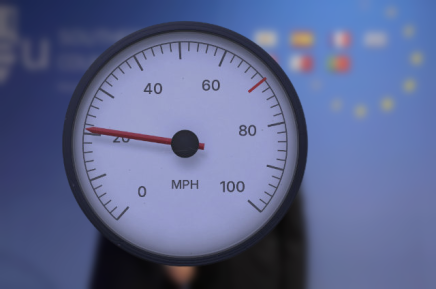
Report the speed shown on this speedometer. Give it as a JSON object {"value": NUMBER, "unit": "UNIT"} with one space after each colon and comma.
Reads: {"value": 21, "unit": "mph"}
